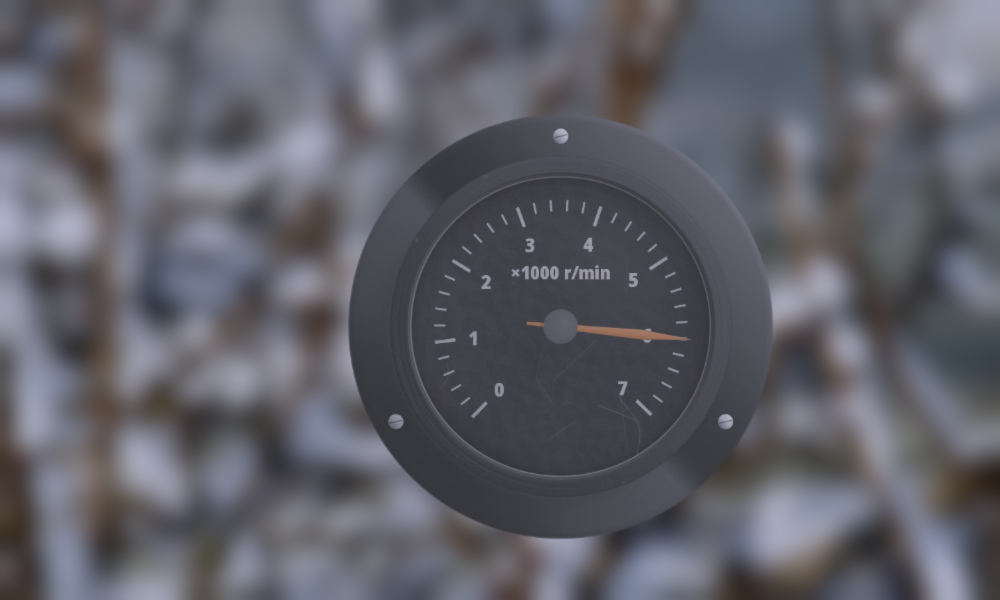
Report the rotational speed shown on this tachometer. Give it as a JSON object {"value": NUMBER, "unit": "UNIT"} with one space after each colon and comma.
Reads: {"value": 6000, "unit": "rpm"}
